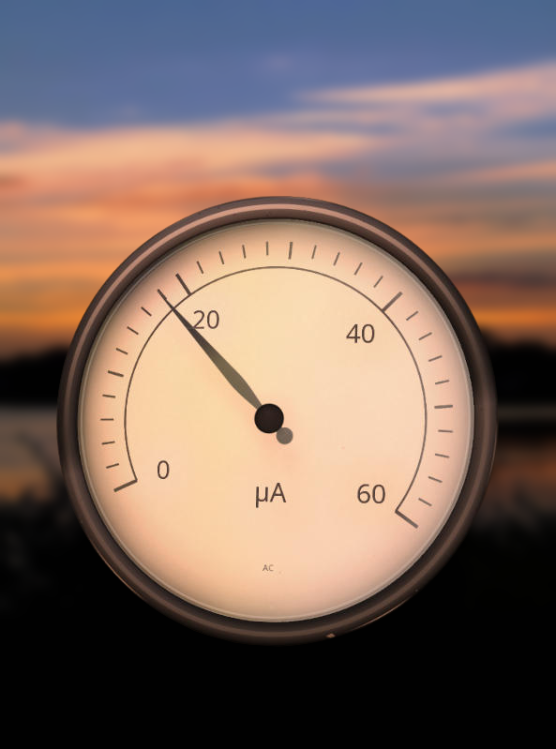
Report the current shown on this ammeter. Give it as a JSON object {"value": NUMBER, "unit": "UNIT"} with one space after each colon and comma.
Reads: {"value": 18, "unit": "µA"}
